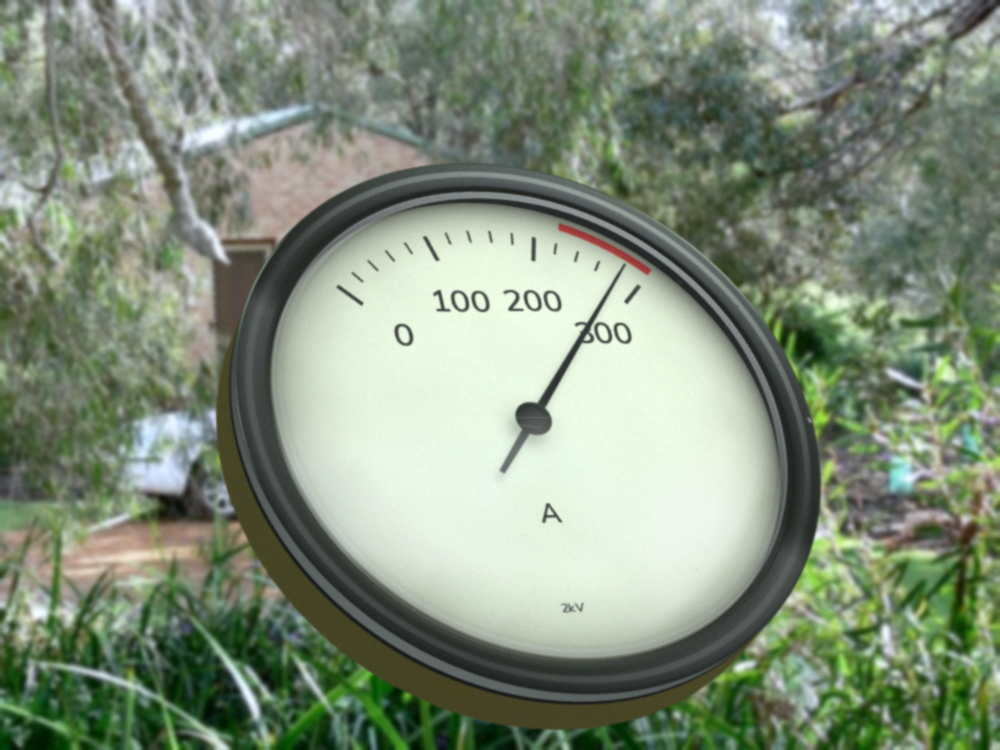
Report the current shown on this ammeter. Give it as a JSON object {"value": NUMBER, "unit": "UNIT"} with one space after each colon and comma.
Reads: {"value": 280, "unit": "A"}
